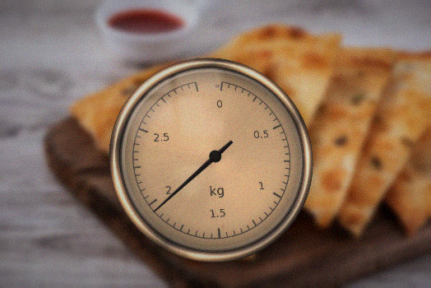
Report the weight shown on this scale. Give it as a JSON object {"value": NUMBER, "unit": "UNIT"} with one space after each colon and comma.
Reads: {"value": 1.95, "unit": "kg"}
